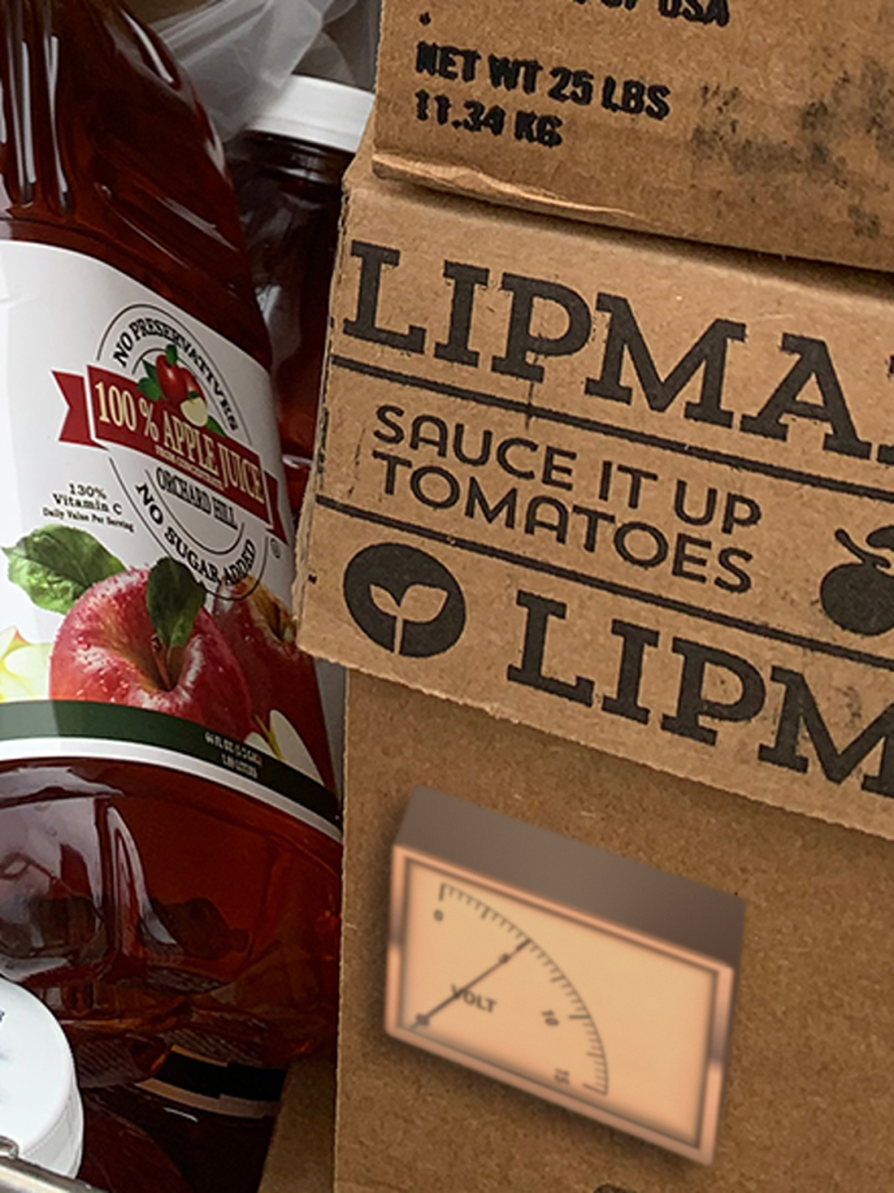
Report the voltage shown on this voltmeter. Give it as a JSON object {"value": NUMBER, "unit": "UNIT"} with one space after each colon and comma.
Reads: {"value": 5, "unit": "V"}
